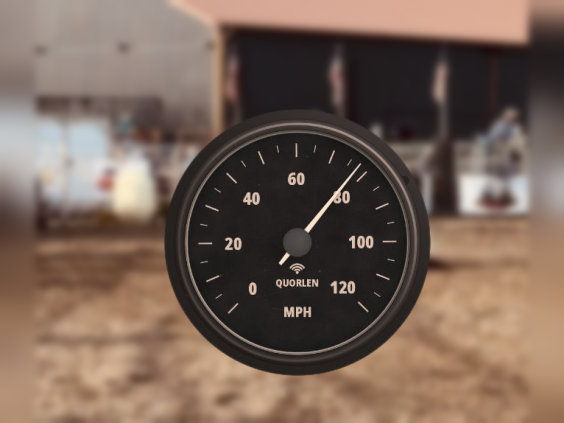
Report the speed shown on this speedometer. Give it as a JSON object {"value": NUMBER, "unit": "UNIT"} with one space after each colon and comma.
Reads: {"value": 77.5, "unit": "mph"}
